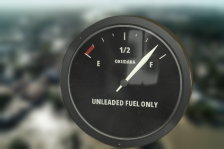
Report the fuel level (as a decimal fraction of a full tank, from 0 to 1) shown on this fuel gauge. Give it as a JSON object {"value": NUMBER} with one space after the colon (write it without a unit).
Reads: {"value": 0.875}
